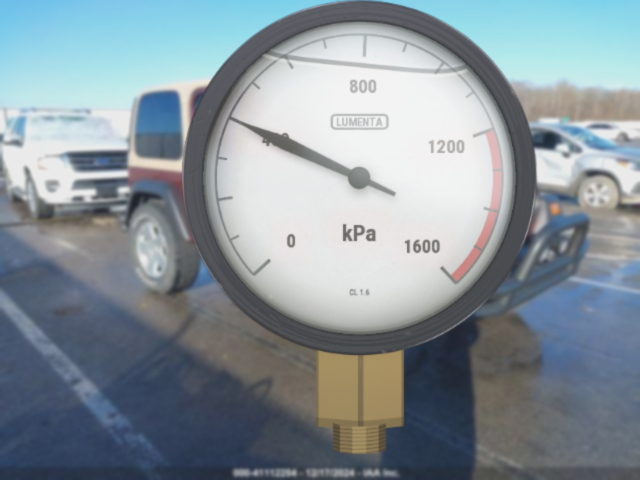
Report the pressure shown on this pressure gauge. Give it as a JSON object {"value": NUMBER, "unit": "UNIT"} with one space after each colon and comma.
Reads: {"value": 400, "unit": "kPa"}
